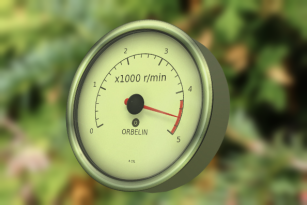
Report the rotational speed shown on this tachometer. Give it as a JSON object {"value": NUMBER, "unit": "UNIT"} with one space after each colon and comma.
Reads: {"value": 4600, "unit": "rpm"}
